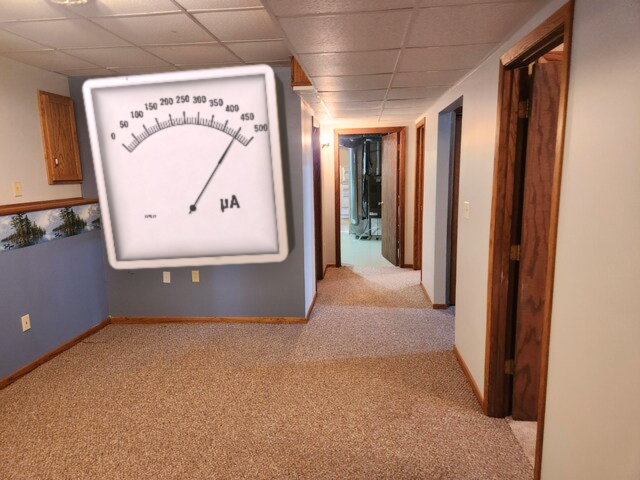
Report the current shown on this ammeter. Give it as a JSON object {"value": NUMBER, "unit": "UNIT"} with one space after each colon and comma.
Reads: {"value": 450, "unit": "µA"}
